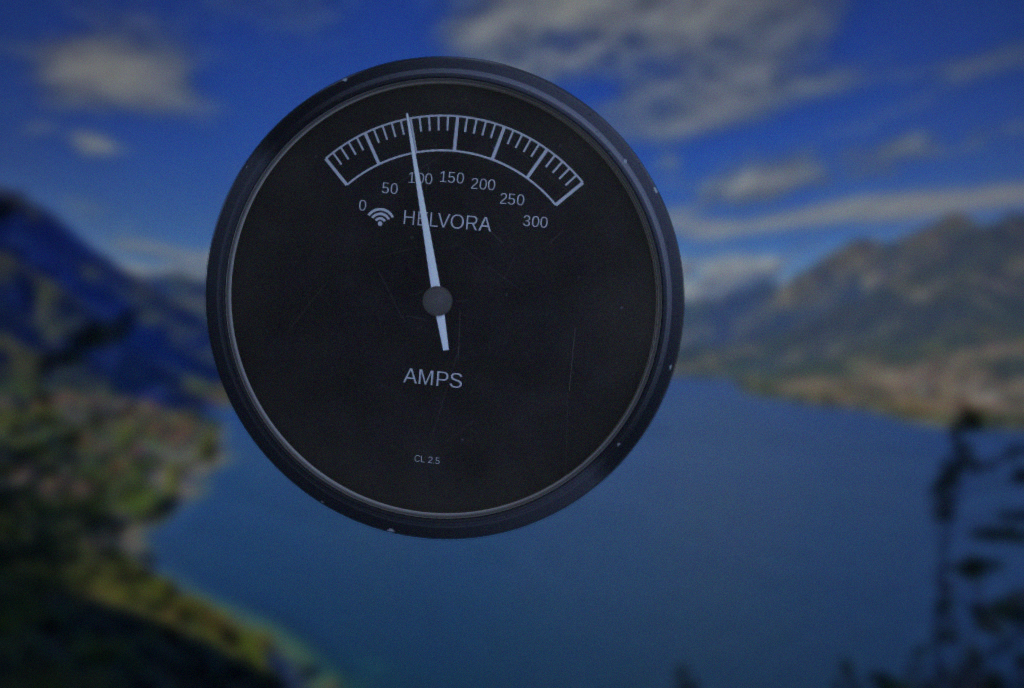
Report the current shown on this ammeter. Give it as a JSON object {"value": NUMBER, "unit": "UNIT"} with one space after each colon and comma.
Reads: {"value": 100, "unit": "A"}
